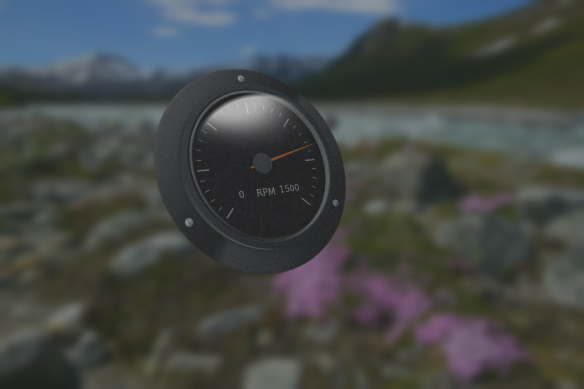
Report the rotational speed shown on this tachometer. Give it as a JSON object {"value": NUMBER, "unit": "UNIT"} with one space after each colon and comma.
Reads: {"value": 1175, "unit": "rpm"}
